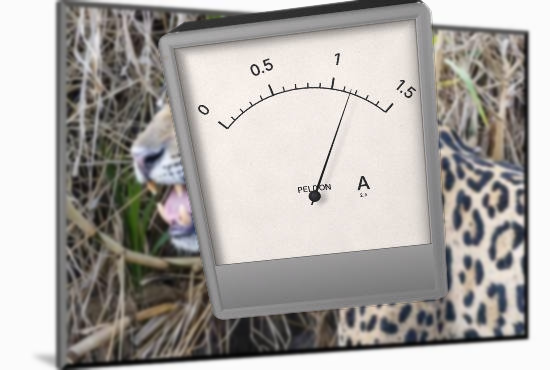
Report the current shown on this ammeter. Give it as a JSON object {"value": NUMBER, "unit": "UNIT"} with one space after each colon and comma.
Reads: {"value": 1.15, "unit": "A"}
